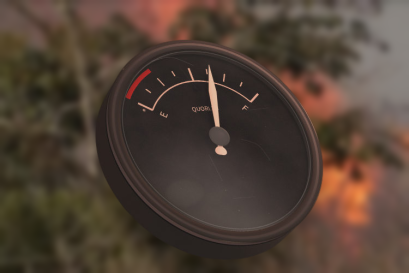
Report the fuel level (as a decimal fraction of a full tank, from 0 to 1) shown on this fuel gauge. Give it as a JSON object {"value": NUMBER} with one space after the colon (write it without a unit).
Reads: {"value": 0.625}
